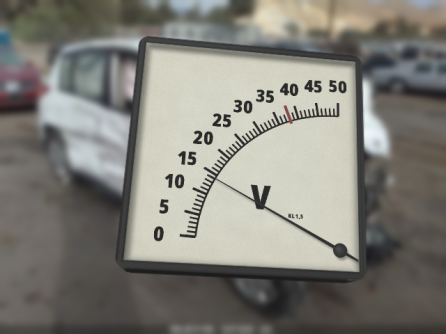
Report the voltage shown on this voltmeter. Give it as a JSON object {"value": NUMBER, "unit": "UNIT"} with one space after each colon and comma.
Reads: {"value": 14, "unit": "V"}
